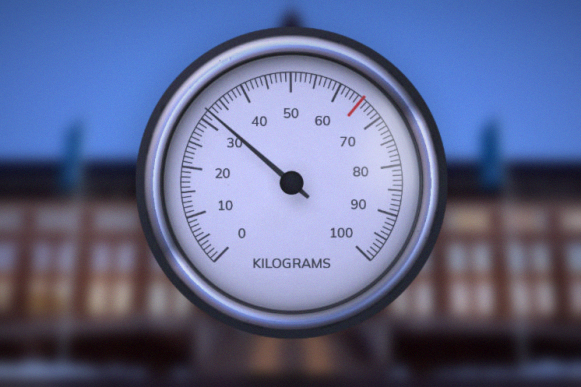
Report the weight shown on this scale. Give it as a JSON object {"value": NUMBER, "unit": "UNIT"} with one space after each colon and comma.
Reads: {"value": 32, "unit": "kg"}
